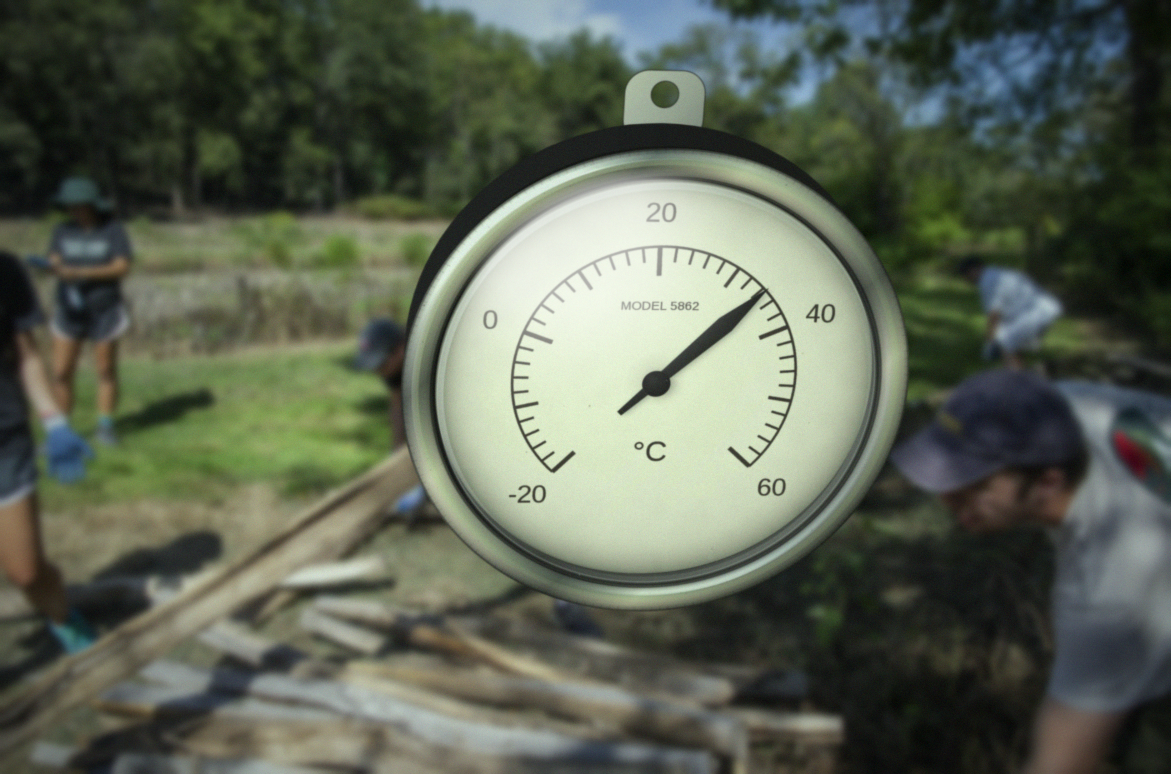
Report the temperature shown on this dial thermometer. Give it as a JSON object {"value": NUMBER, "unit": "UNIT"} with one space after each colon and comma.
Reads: {"value": 34, "unit": "°C"}
